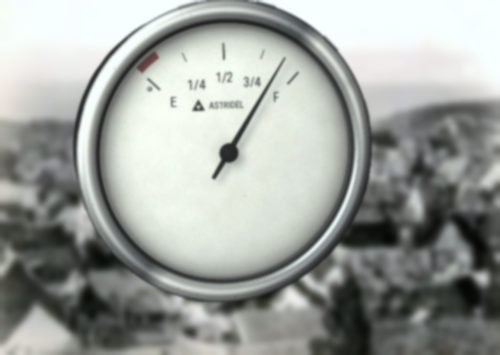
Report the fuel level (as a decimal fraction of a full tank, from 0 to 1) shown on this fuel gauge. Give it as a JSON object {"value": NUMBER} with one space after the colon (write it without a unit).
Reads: {"value": 0.875}
